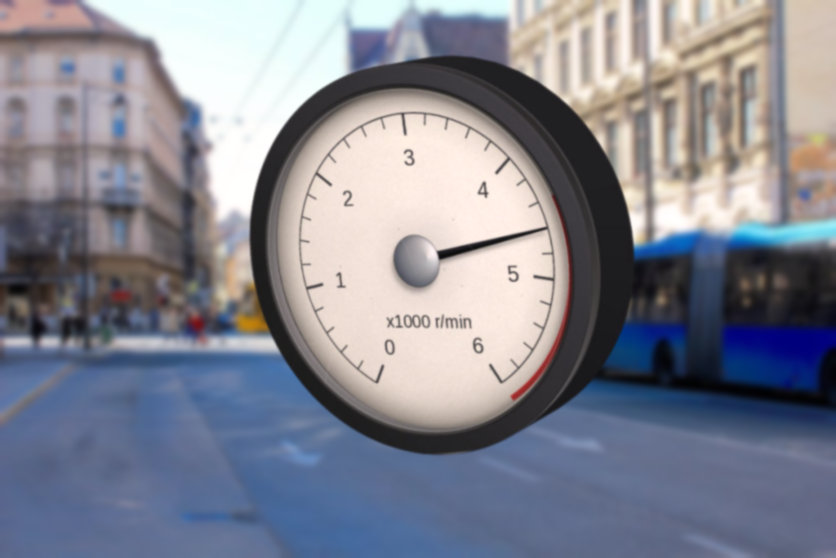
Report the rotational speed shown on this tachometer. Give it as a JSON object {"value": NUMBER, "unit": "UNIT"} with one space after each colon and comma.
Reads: {"value": 4600, "unit": "rpm"}
